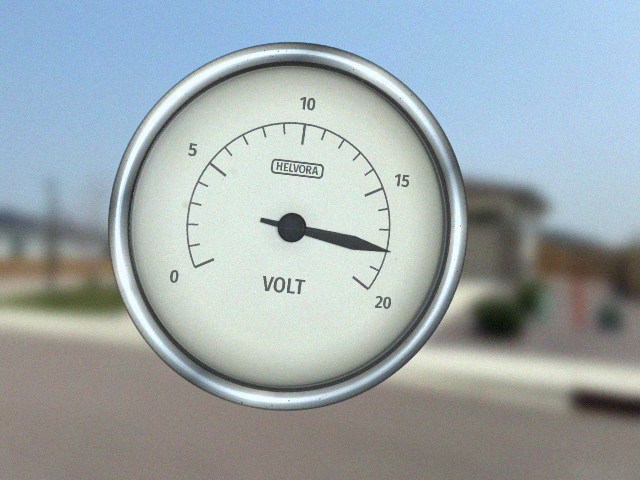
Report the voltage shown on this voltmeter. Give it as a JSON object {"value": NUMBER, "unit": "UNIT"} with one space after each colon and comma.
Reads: {"value": 18, "unit": "V"}
